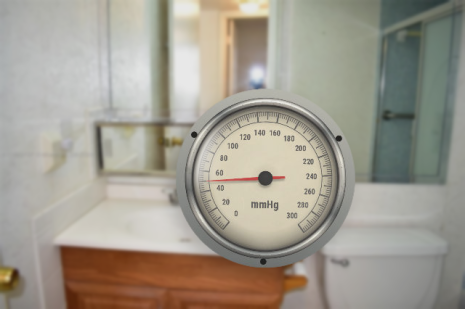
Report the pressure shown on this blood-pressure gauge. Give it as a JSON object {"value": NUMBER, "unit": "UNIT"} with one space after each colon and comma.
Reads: {"value": 50, "unit": "mmHg"}
